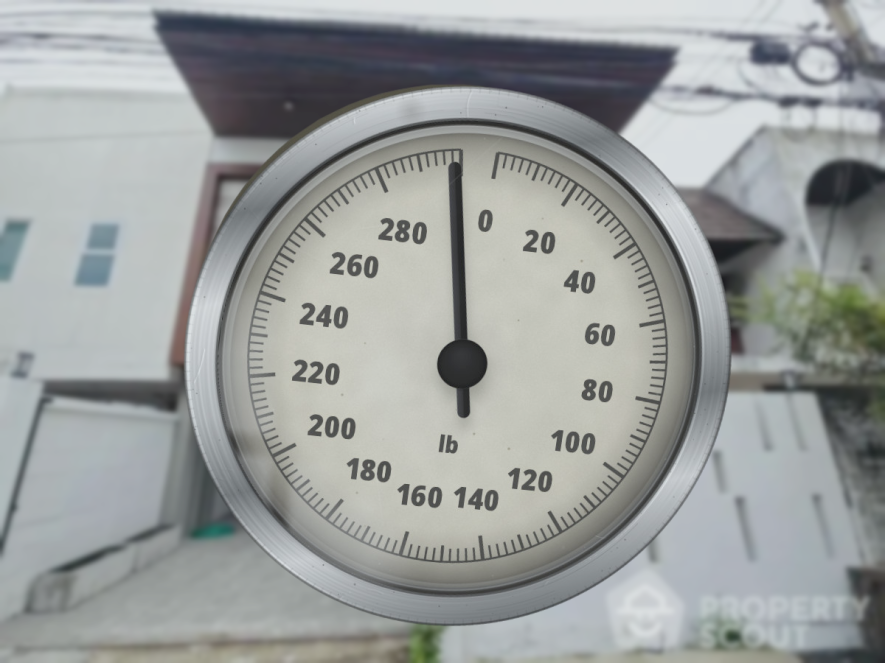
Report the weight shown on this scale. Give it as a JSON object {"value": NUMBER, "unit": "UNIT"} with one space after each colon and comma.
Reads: {"value": 298, "unit": "lb"}
